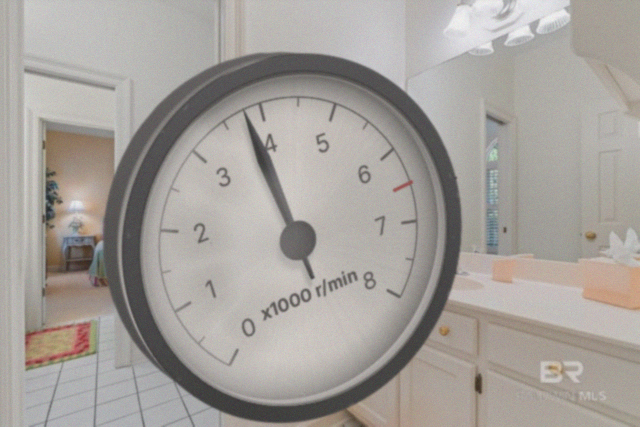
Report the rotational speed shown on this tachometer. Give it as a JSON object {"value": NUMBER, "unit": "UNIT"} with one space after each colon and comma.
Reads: {"value": 3750, "unit": "rpm"}
